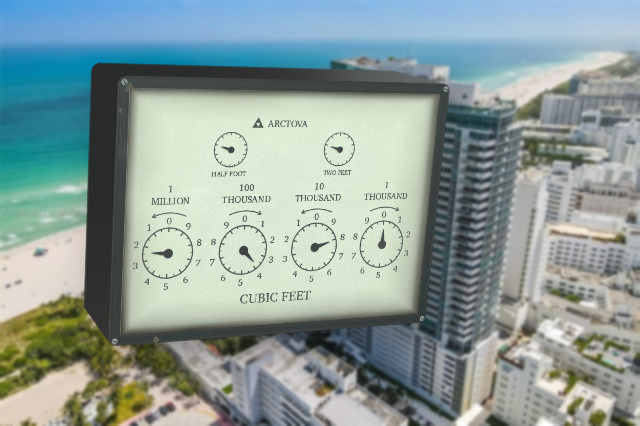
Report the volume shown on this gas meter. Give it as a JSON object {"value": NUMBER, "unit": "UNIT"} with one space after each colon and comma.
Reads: {"value": 238000, "unit": "ft³"}
